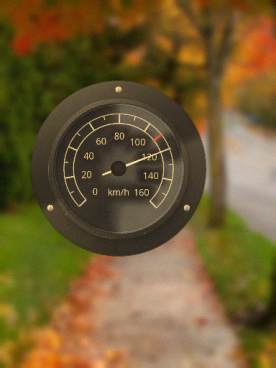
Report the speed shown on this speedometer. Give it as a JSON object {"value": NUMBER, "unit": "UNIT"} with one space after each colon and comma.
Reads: {"value": 120, "unit": "km/h"}
